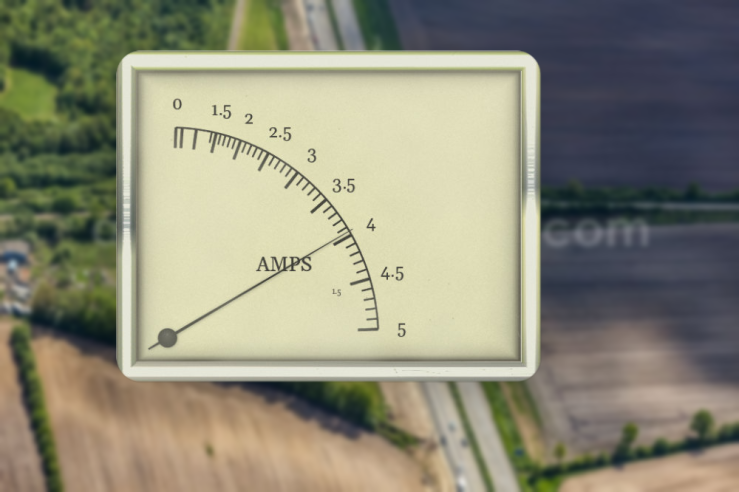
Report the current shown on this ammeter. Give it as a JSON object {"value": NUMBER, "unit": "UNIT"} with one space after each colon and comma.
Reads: {"value": 3.95, "unit": "A"}
